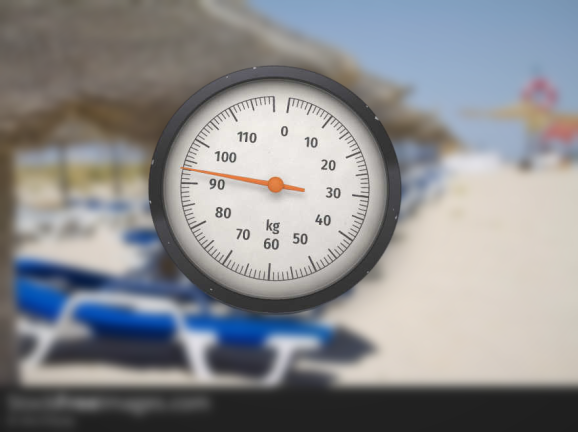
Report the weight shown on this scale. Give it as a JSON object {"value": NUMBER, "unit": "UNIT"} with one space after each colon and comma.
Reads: {"value": 93, "unit": "kg"}
